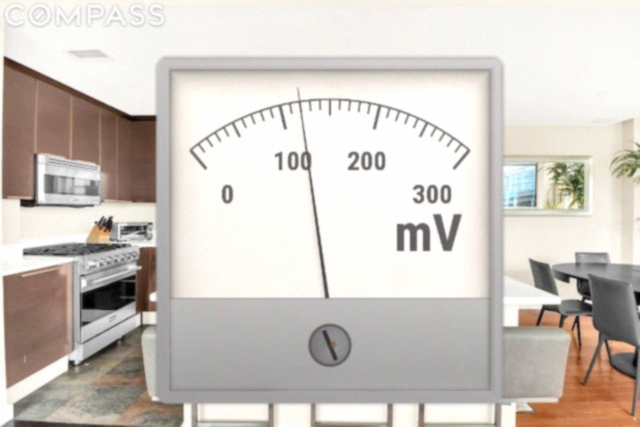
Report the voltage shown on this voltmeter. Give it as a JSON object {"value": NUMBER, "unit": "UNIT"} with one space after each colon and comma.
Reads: {"value": 120, "unit": "mV"}
